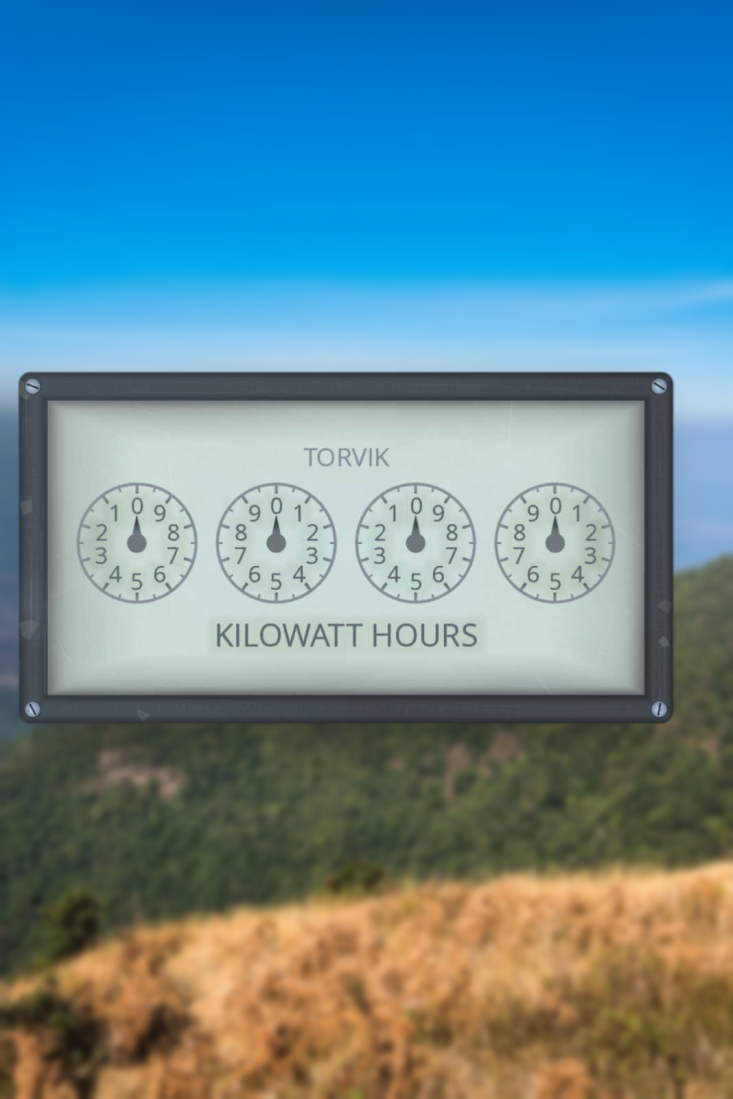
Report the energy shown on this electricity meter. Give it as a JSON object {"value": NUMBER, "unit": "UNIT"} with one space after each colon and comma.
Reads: {"value": 0, "unit": "kWh"}
